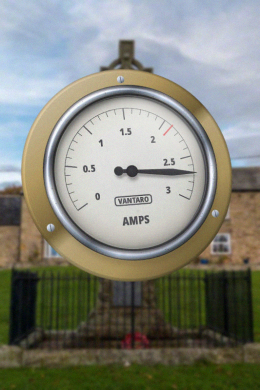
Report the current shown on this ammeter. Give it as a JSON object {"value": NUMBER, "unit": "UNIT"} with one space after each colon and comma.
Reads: {"value": 2.7, "unit": "A"}
